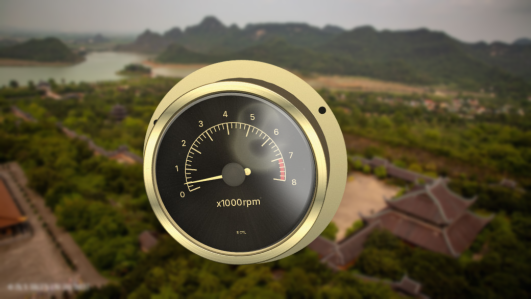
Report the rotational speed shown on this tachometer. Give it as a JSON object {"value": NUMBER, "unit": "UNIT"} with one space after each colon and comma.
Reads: {"value": 400, "unit": "rpm"}
